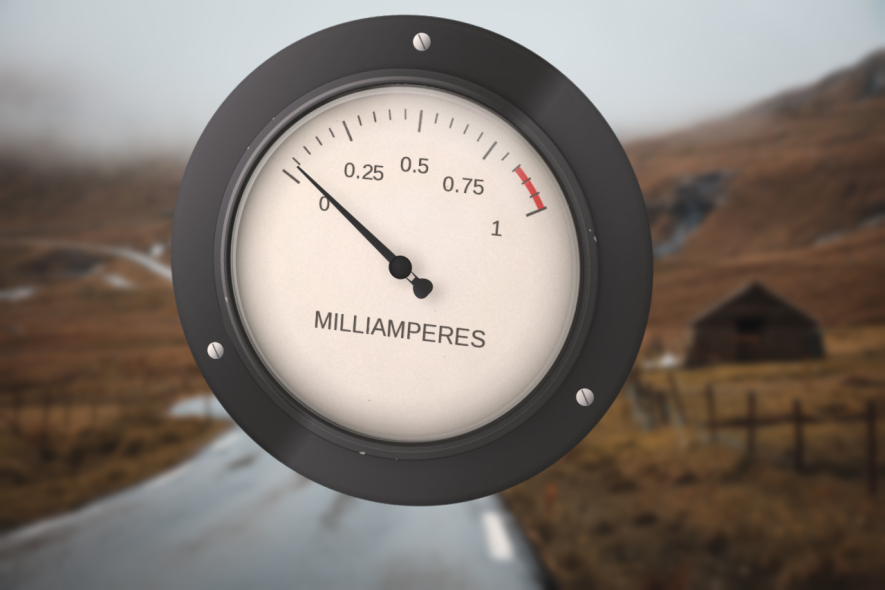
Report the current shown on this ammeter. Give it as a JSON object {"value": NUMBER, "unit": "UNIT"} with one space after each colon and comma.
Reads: {"value": 0.05, "unit": "mA"}
